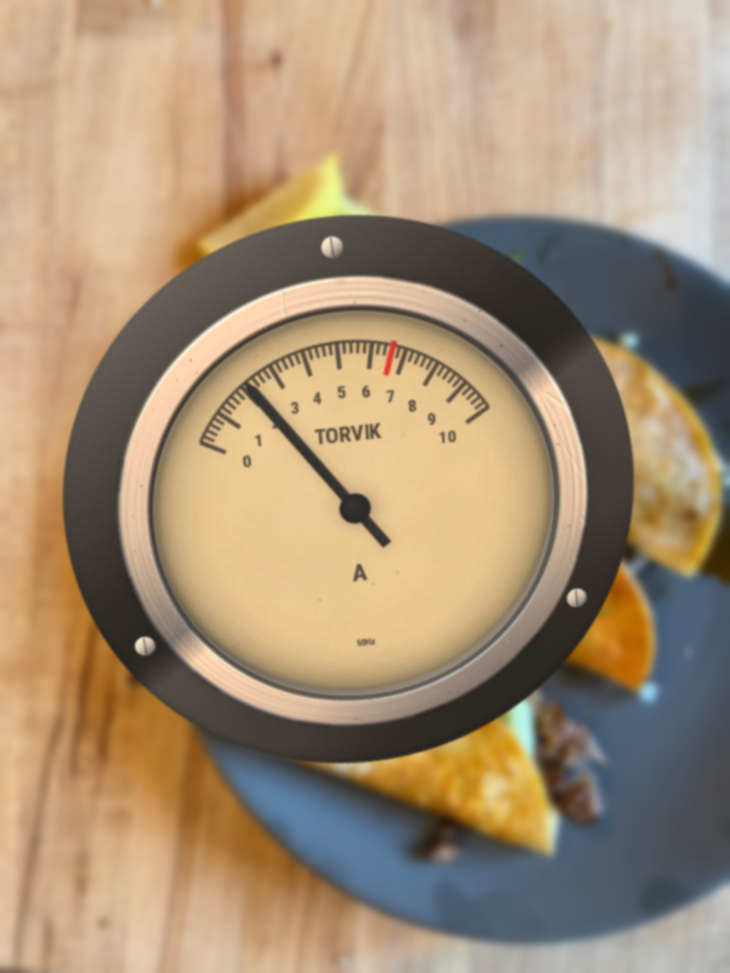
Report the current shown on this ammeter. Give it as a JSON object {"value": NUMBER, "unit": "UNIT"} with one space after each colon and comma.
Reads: {"value": 2.2, "unit": "A"}
